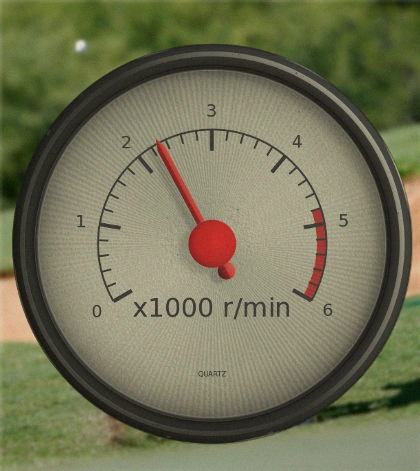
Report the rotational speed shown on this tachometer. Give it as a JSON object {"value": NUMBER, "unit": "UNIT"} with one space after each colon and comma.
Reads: {"value": 2300, "unit": "rpm"}
